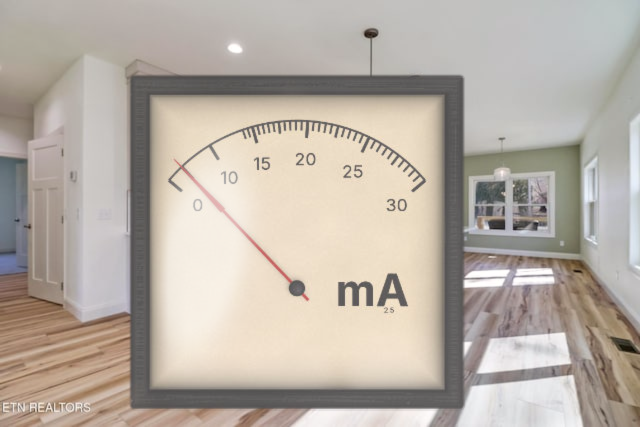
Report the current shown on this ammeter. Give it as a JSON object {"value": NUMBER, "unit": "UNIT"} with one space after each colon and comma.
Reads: {"value": 5, "unit": "mA"}
